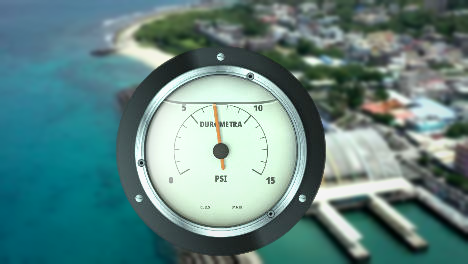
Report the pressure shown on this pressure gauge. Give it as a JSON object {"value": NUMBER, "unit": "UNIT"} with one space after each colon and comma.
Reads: {"value": 7, "unit": "psi"}
